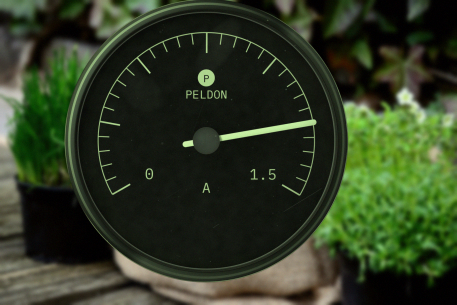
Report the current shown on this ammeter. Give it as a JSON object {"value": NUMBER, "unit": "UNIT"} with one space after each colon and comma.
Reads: {"value": 1.25, "unit": "A"}
